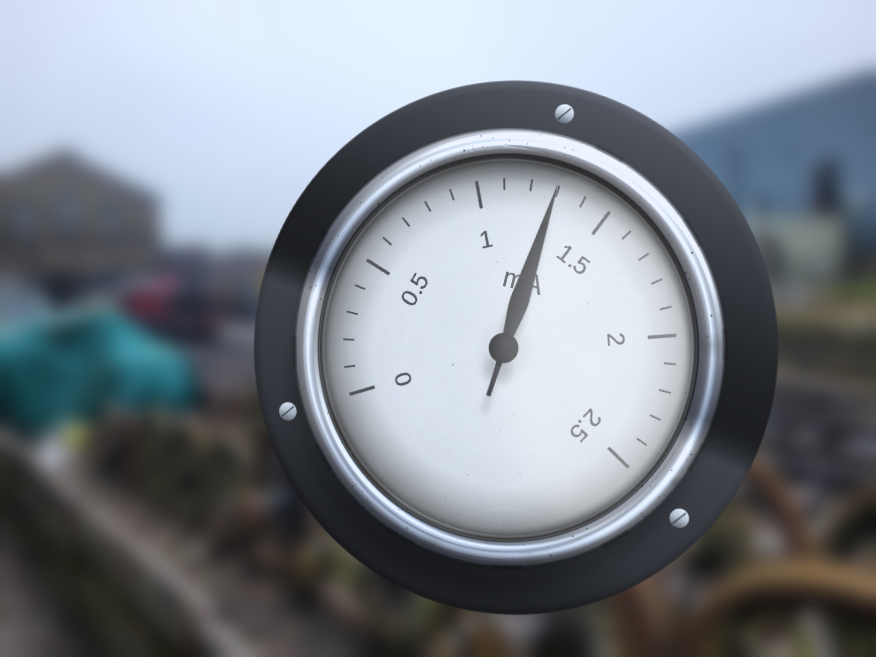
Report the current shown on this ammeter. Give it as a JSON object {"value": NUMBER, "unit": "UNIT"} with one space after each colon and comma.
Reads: {"value": 1.3, "unit": "mA"}
